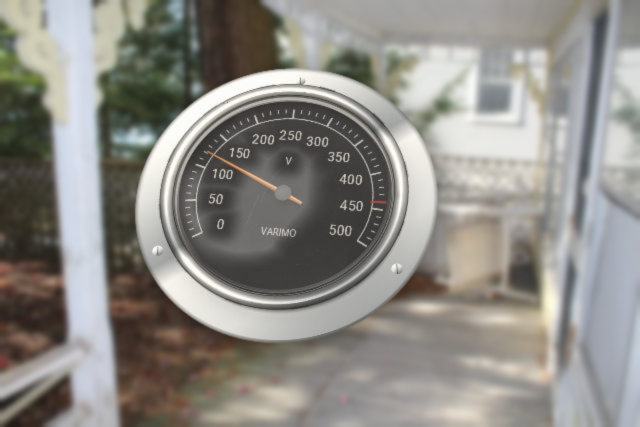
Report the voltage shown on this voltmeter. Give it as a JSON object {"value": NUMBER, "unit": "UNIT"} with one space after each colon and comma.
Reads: {"value": 120, "unit": "V"}
